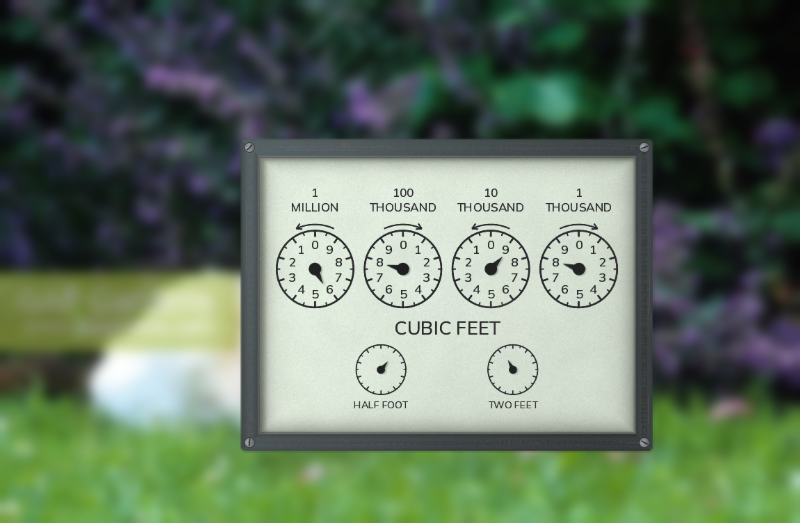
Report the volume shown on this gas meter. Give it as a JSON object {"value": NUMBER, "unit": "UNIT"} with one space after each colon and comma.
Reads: {"value": 578800, "unit": "ft³"}
